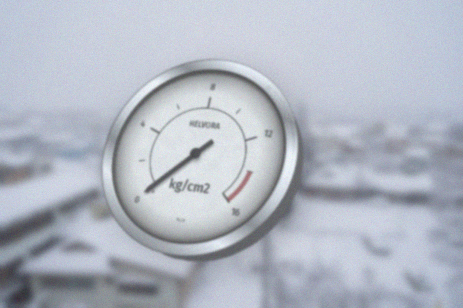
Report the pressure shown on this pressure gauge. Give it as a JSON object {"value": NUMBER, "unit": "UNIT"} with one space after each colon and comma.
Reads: {"value": 0, "unit": "kg/cm²"}
